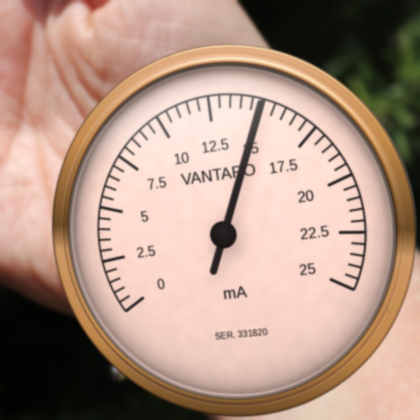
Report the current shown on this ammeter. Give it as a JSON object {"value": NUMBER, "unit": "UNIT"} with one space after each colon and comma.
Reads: {"value": 15, "unit": "mA"}
